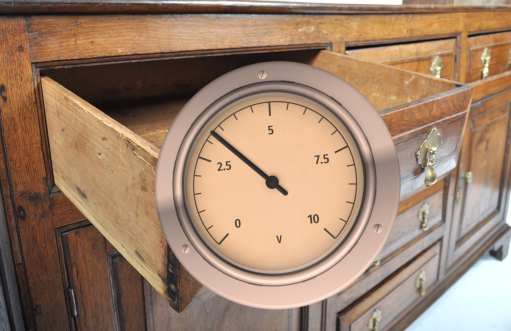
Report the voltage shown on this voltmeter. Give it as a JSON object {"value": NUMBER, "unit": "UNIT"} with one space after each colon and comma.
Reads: {"value": 3.25, "unit": "V"}
